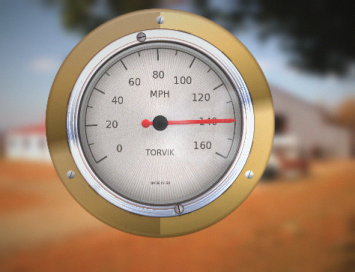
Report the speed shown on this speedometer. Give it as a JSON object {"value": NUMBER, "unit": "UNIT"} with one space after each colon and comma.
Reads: {"value": 140, "unit": "mph"}
